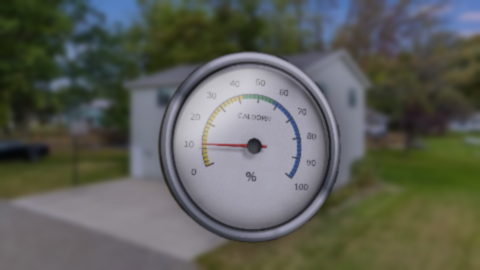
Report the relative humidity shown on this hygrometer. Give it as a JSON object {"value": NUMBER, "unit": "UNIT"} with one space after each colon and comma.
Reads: {"value": 10, "unit": "%"}
